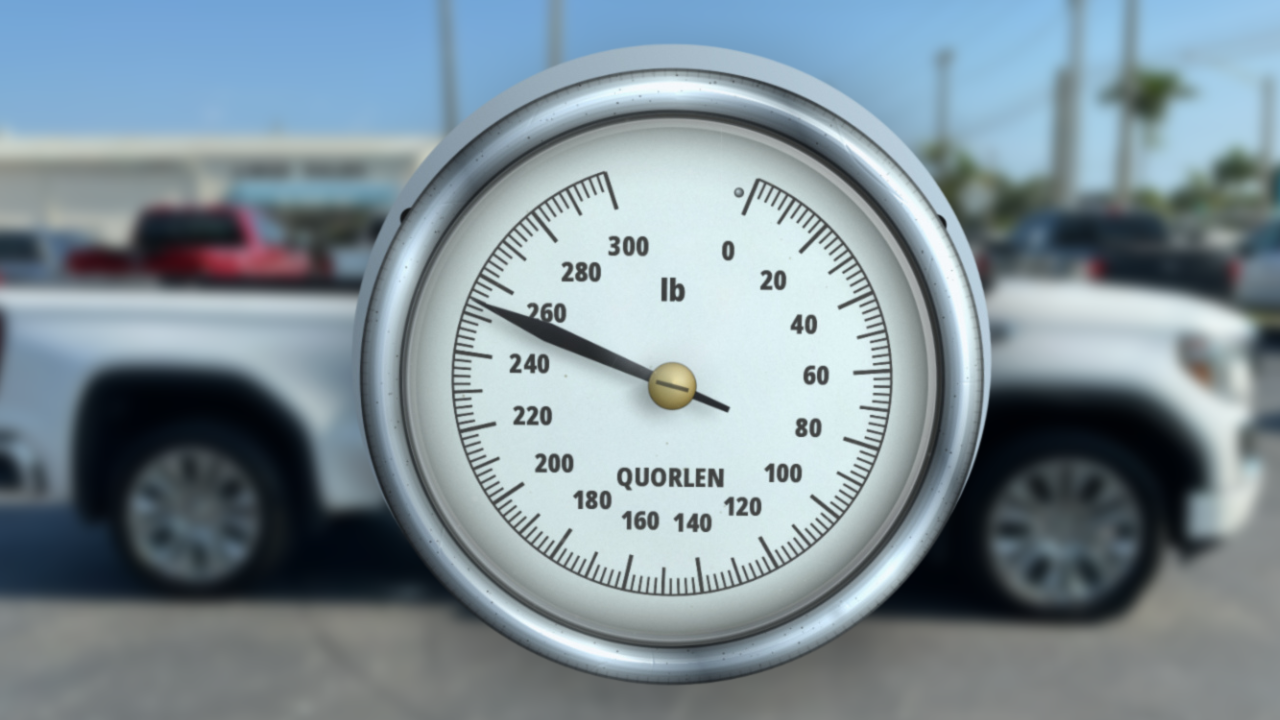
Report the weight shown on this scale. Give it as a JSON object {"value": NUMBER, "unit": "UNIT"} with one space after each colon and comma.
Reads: {"value": 254, "unit": "lb"}
